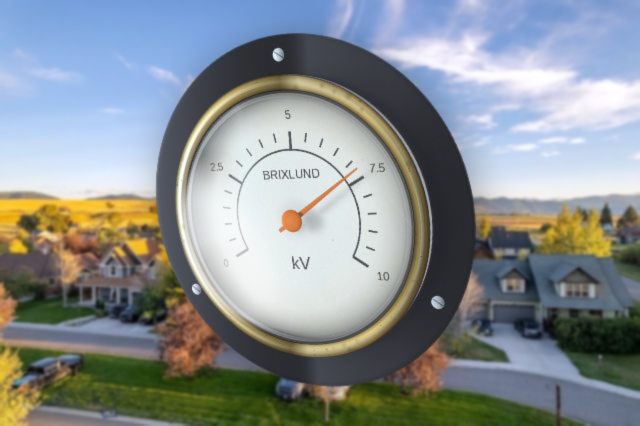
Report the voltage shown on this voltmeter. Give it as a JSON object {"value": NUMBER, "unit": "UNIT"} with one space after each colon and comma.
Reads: {"value": 7.25, "unit": "kV"}
